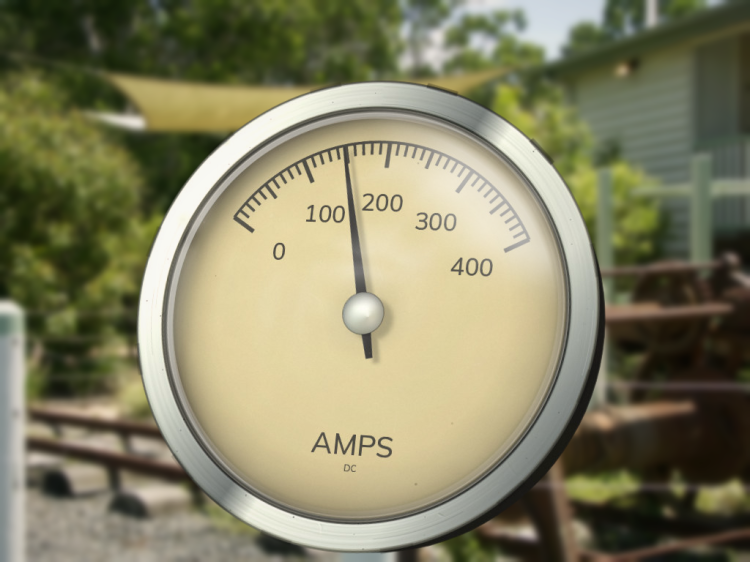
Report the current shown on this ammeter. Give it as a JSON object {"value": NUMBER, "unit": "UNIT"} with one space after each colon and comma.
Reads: {"value": 150, "unit": "A"}
